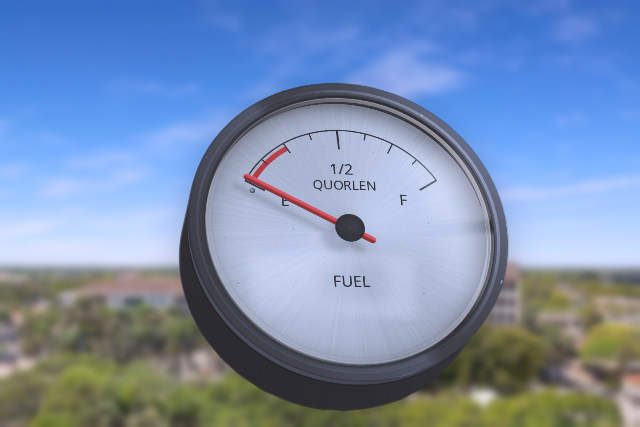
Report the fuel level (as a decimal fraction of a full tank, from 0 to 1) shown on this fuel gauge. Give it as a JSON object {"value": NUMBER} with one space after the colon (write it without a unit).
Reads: {"value": 0}
